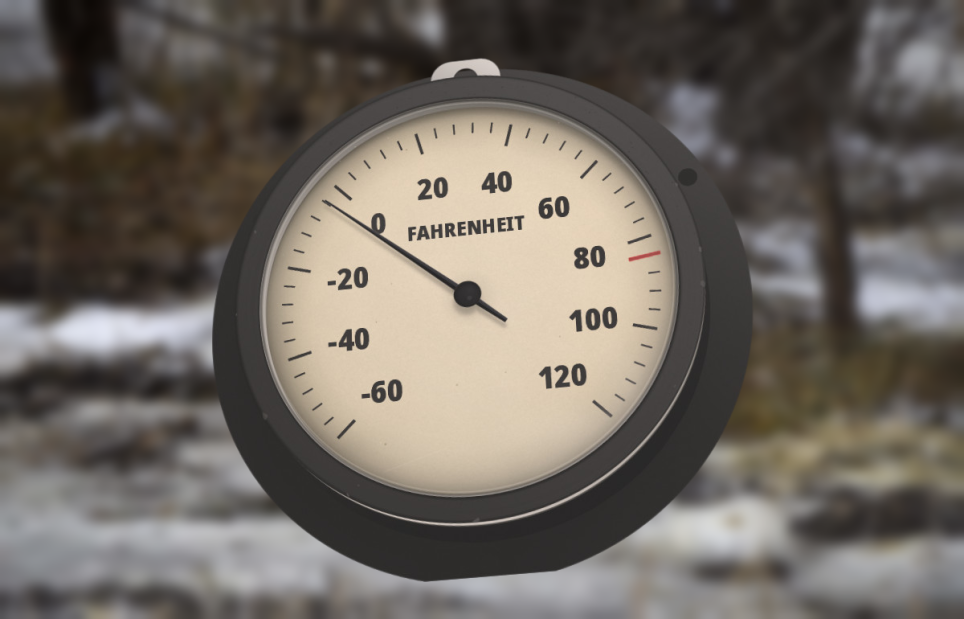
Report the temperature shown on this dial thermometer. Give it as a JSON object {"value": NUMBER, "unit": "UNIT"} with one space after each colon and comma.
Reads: {"value": -4, "unit": "°F"}
